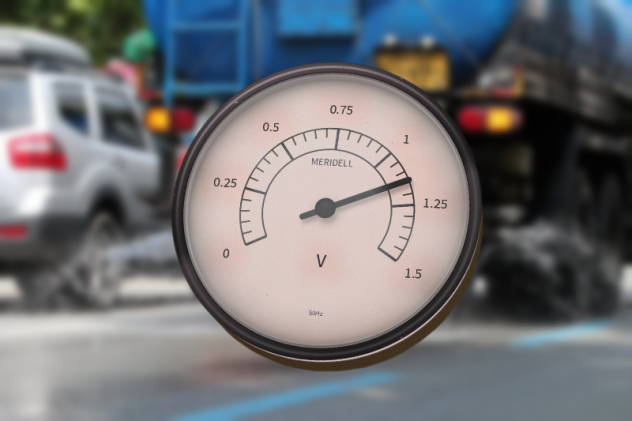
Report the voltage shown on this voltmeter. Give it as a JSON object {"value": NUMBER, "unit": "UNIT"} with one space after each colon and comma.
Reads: {"value": 1.15, "unit": "V"}
